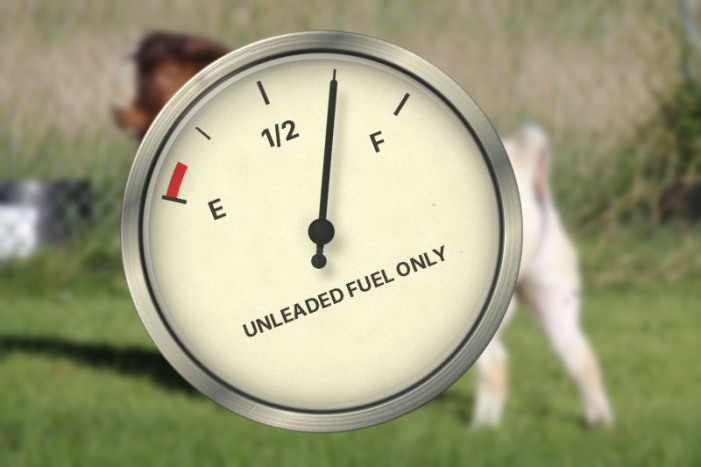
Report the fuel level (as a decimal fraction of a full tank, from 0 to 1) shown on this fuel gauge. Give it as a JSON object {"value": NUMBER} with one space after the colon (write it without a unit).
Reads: {"value": 0.75}
